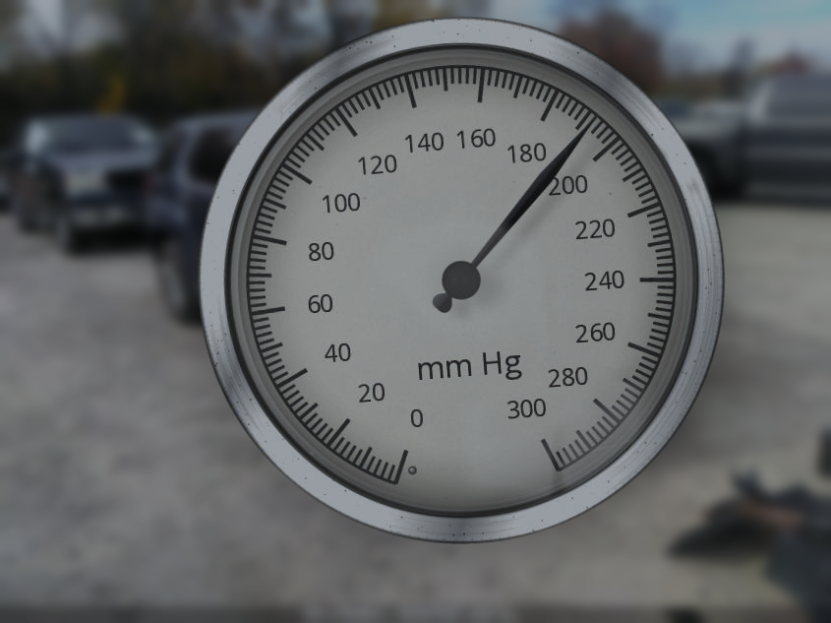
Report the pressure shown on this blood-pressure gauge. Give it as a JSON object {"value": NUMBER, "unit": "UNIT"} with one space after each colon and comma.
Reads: {"value": 192, "unit": "mmHg"}
